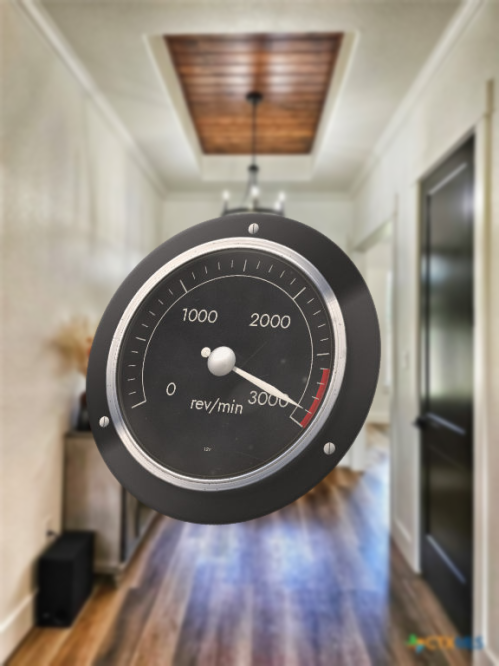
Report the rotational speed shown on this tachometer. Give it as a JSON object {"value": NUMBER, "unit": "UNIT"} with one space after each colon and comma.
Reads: {"value": 2900, "unit": "rpm"}
